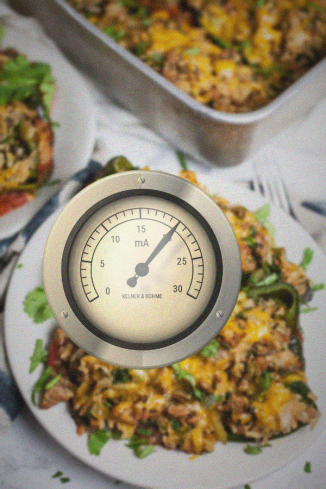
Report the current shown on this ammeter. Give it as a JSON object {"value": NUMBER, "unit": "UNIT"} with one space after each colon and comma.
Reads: {"value": 20, "unit": "mA"}
